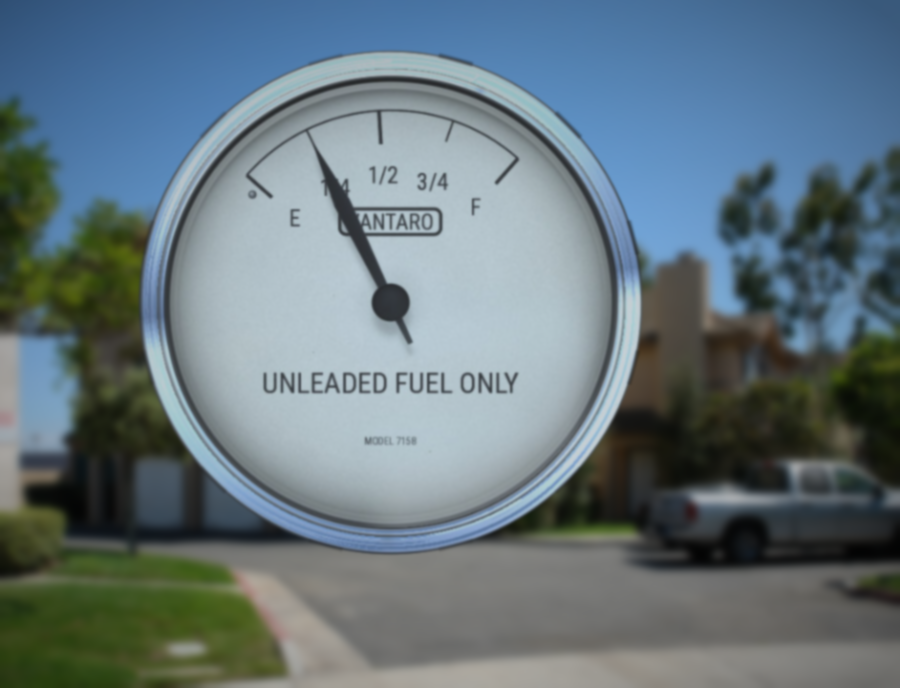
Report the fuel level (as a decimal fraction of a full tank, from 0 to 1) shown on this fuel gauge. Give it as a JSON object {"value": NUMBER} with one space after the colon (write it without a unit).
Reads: {"value": 0.25}
